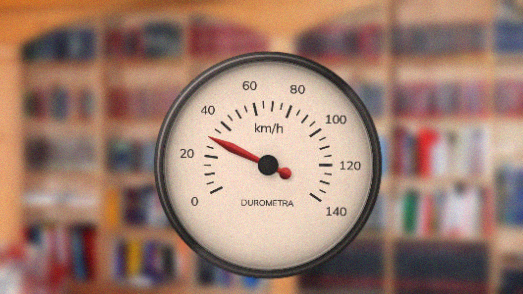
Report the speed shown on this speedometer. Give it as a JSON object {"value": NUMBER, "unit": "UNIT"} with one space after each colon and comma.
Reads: {"value": 30, "unit": "km/h"}
